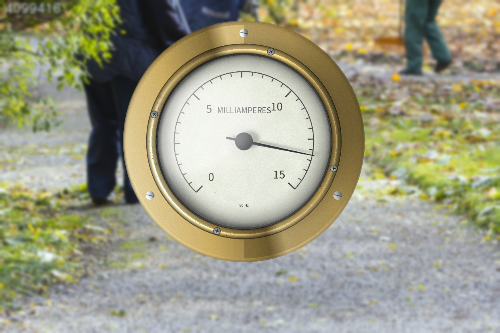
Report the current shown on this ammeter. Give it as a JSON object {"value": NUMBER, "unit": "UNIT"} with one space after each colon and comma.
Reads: {"value": 13.25, "unit": "mA"}
